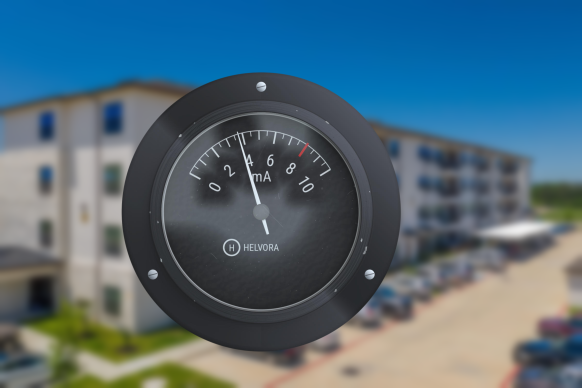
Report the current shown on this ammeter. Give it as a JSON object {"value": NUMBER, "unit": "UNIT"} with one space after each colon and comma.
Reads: {"value": 3.75, "unit": "mA"}
